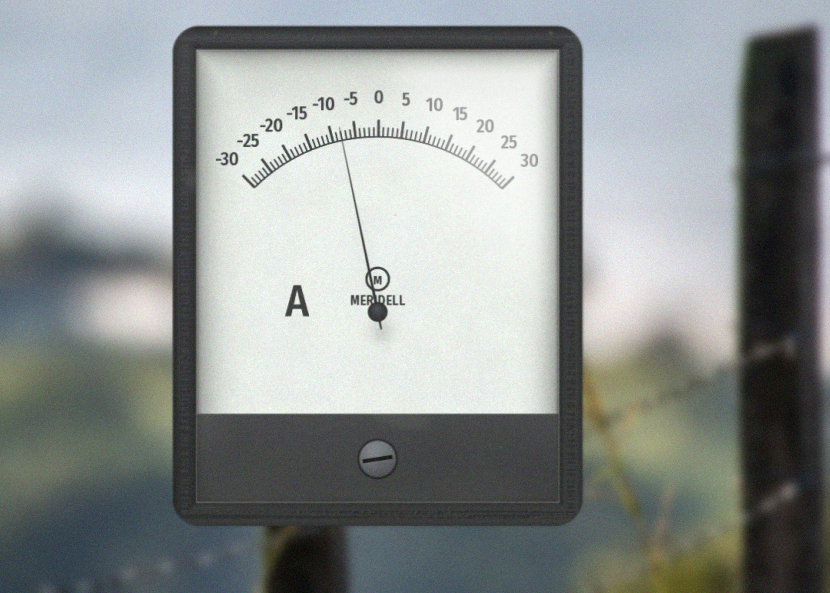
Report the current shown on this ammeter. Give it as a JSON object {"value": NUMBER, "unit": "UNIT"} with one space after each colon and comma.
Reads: {"value": -8, "unit": "A"}
